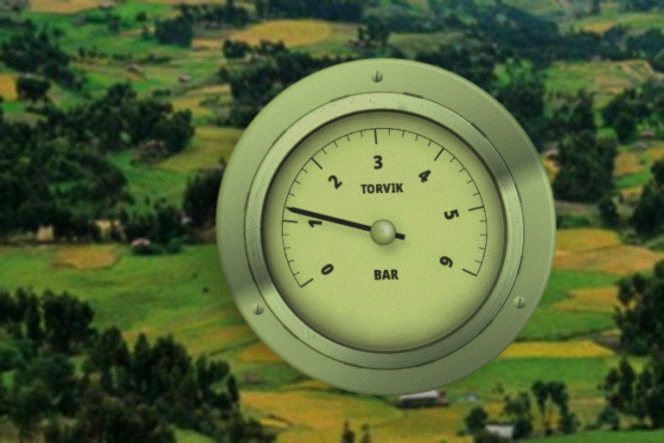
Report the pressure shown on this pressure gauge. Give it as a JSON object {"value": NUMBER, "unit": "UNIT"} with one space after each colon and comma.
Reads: {"value": 1.2, "unit": "bar"}
